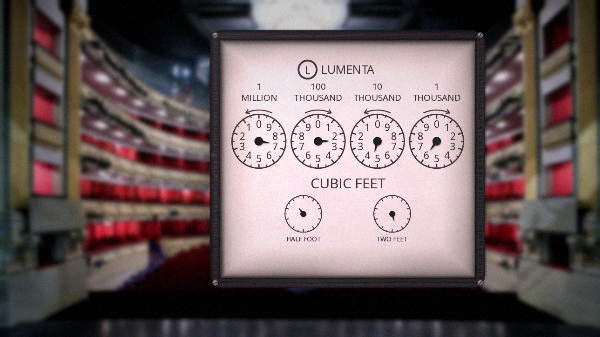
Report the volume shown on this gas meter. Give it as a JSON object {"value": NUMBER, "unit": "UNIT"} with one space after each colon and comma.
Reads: {"value": 724600, "unit": "ft³"}
